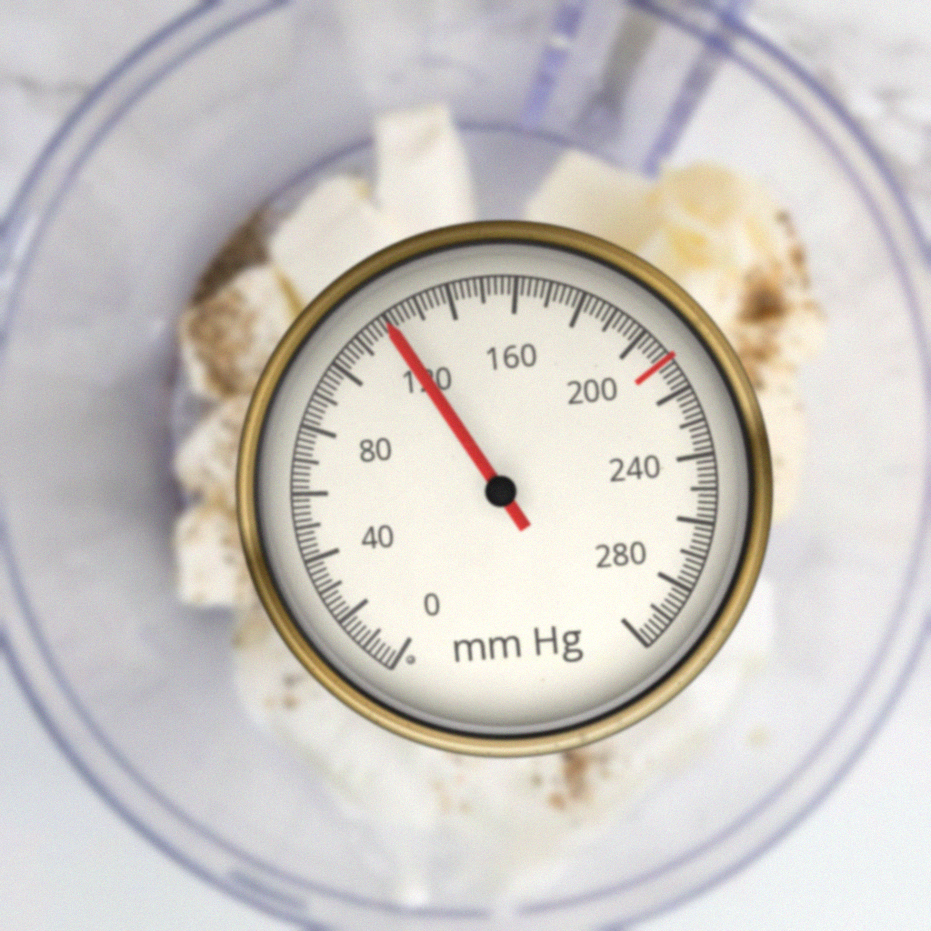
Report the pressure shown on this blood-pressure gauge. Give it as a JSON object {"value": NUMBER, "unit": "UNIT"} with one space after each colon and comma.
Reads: {"value": 120, "unit": "mmHg"}
